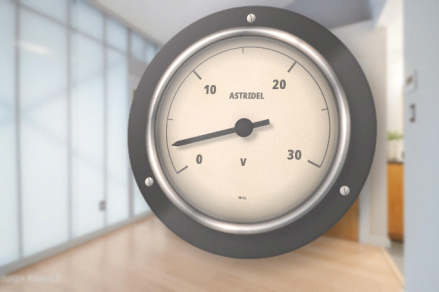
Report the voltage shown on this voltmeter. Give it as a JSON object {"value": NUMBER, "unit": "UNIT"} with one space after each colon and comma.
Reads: {"value": 2.5, "unit": "V"}
